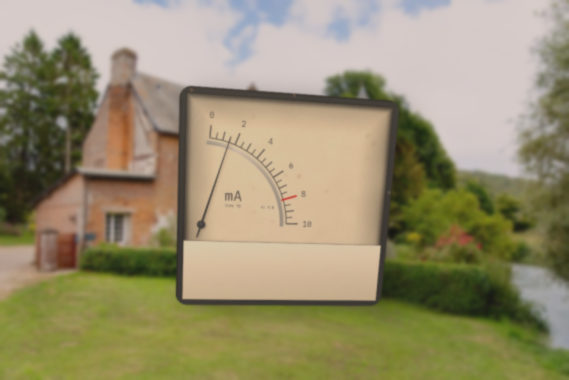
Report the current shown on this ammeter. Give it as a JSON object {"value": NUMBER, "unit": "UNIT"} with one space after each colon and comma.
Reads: {"value": 1.5, "unit": "mA"}
